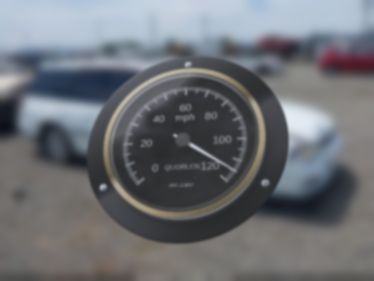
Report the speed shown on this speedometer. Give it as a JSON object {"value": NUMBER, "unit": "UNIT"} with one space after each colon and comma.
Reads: {"value": 115, "unit": "mph"}
